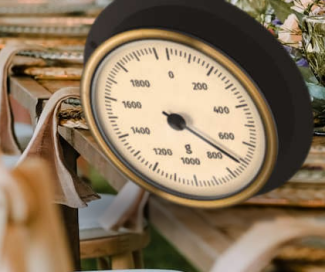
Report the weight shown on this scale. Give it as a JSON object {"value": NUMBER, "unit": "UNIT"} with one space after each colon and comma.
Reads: {"value": 700, "unit": "g"}
